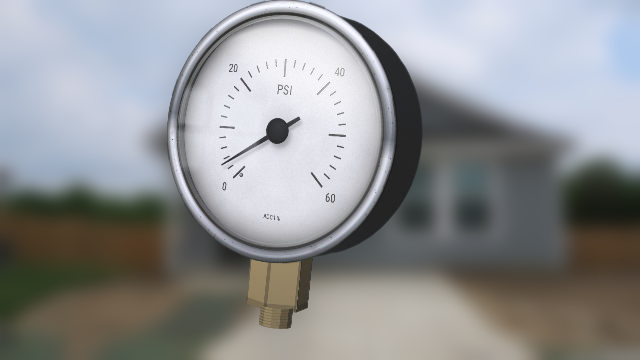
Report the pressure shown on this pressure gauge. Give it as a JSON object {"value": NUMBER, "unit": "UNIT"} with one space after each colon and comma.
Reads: {"value": 3, "unit": "psi"}
